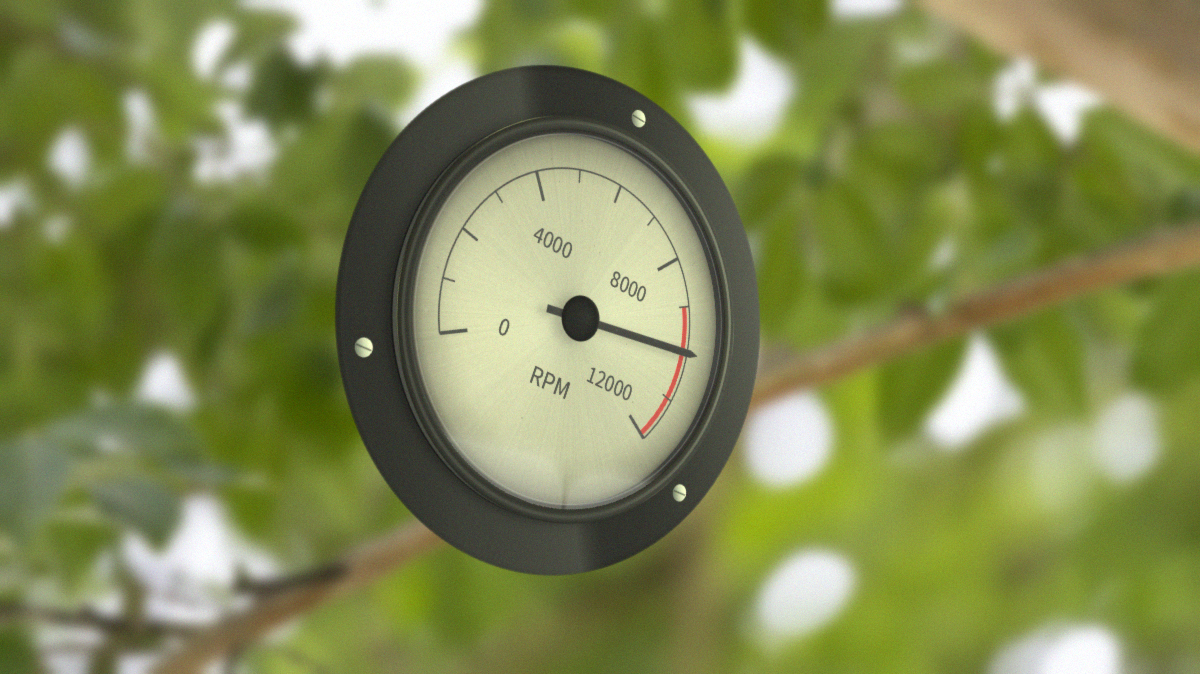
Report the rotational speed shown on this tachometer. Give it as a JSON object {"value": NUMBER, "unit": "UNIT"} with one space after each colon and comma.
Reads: {"value": 10000, "unit": "rpm"}
